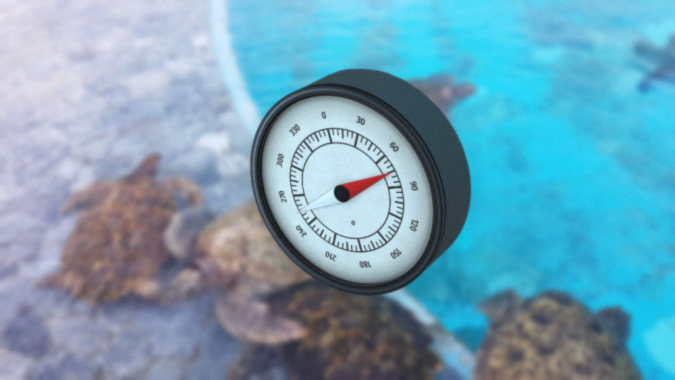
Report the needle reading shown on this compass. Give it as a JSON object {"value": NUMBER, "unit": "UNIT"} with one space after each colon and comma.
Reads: {"value": 75, "unit": "°"}
